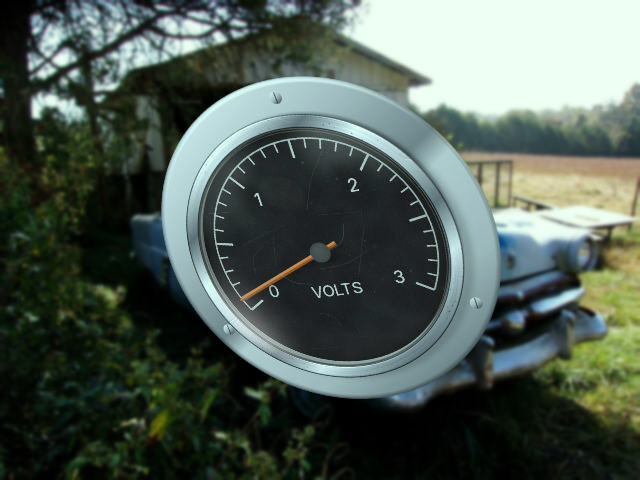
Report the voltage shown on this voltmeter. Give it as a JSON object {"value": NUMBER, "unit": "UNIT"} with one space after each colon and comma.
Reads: {"value": 0.1, "unit": "V"}
